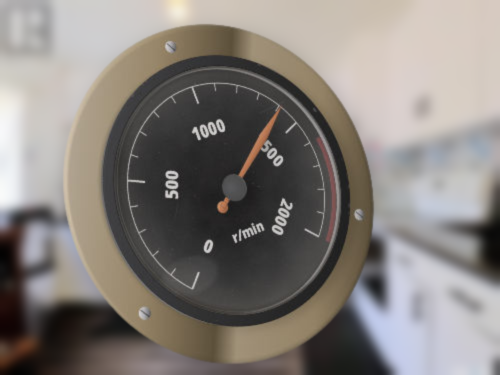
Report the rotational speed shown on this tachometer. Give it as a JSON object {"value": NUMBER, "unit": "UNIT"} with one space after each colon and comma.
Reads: {"value": 1400, "unit": "rpm"}
